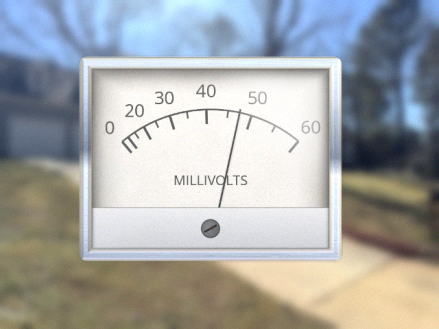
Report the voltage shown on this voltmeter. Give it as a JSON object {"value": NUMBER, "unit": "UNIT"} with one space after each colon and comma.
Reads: {"value": 47.5, "unit": "mV"}
